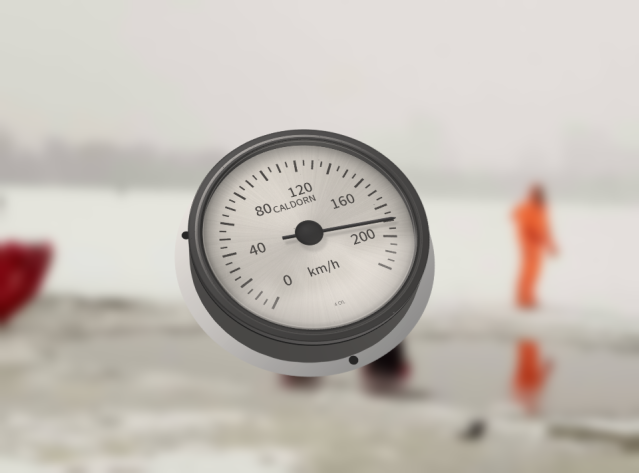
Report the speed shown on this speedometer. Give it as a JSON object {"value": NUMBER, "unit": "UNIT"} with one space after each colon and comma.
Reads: {"value": 190, "unit": "km/h"}
